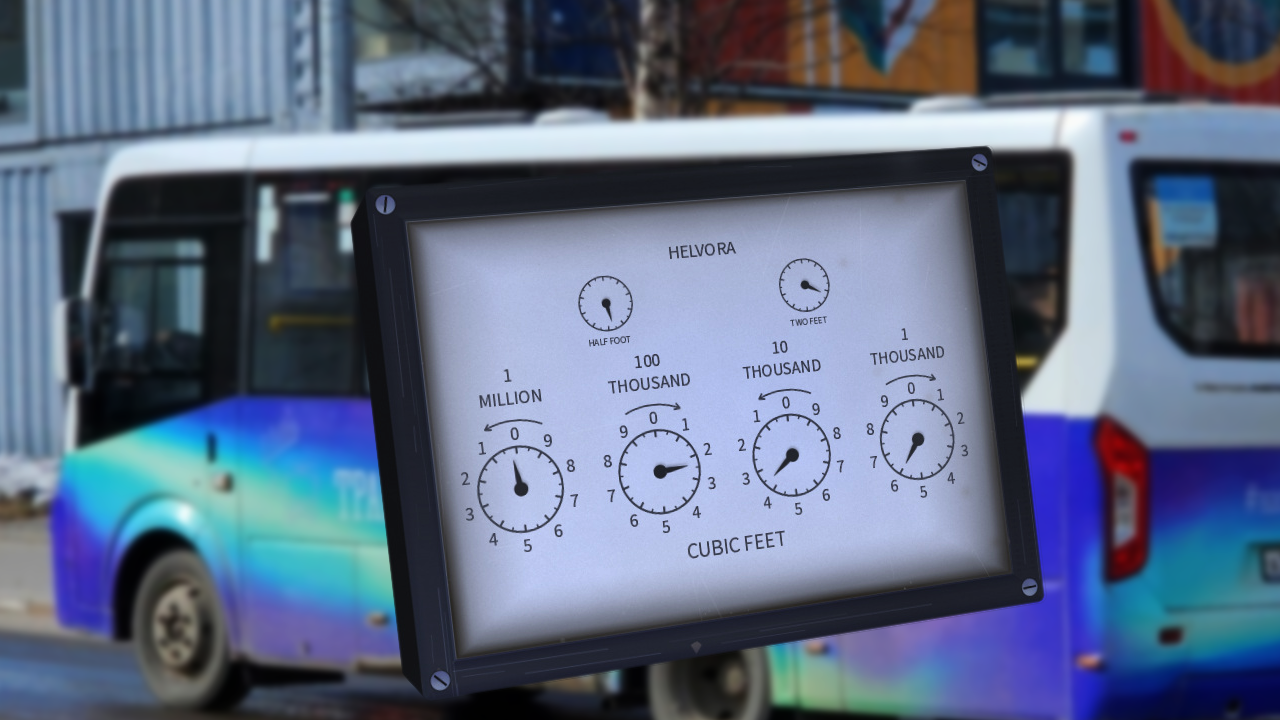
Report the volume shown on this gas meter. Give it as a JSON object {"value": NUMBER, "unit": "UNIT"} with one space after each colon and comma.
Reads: {"value": 23600, "unit": "ft³"}
